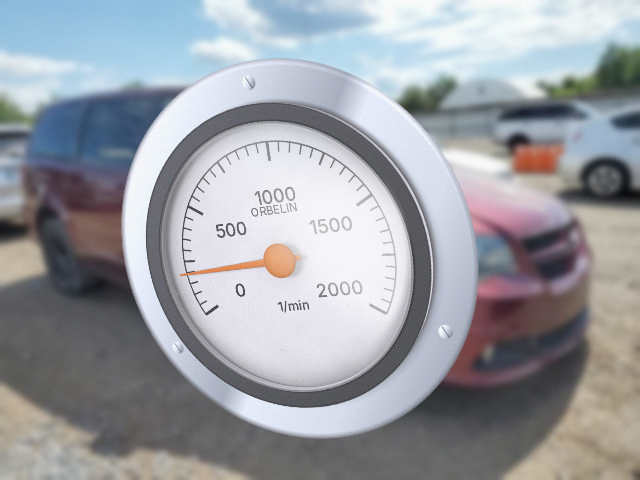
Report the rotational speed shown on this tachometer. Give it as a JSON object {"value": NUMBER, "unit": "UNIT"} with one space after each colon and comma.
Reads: {"value": 200, "unit": "rpm"}
